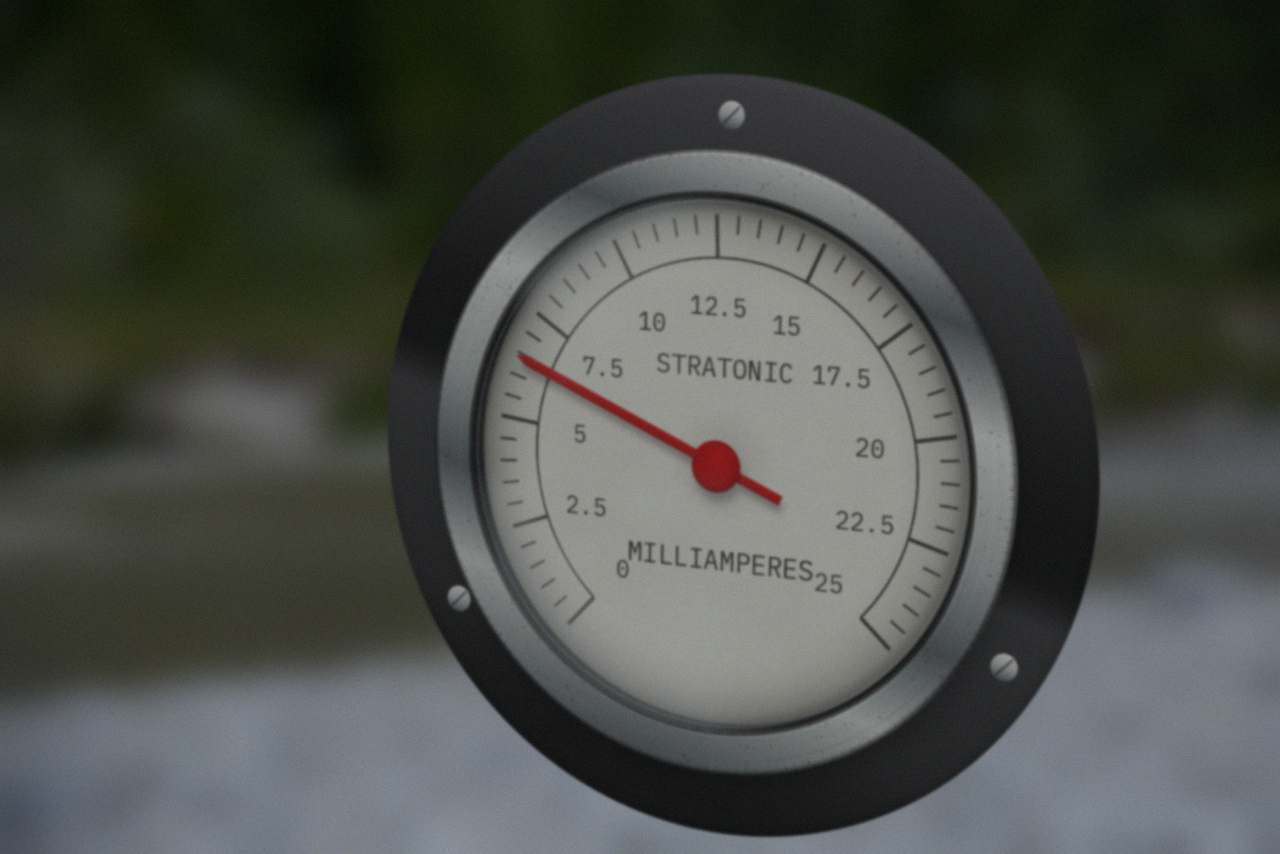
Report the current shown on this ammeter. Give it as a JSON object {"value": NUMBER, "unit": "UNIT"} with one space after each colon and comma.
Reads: {"value": 6.5, "unit": "mA"}
